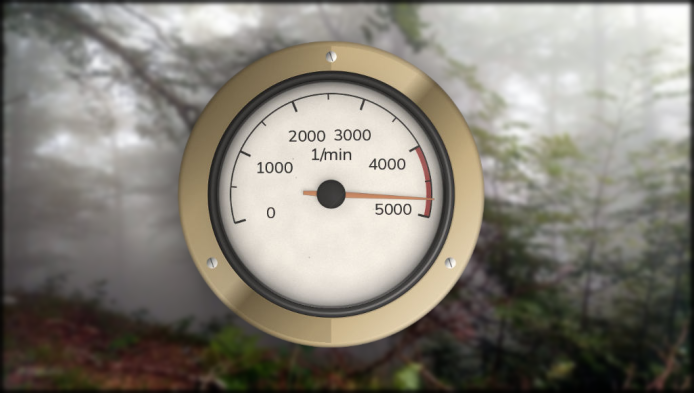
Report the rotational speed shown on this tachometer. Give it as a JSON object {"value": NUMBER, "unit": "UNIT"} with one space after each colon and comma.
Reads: {"value": 4750, "unit": "rpm"}
